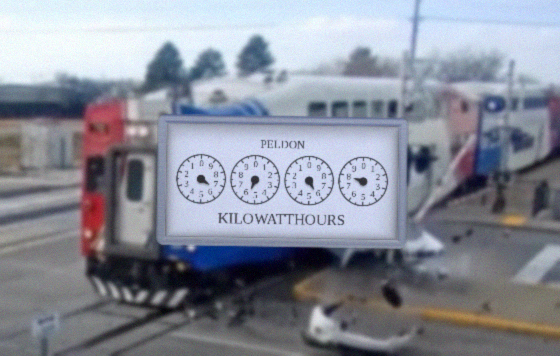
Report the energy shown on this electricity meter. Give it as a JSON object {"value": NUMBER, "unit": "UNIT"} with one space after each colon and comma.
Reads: {"value": 6558, "unit": "kWh"}
